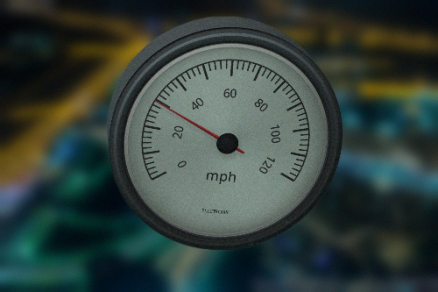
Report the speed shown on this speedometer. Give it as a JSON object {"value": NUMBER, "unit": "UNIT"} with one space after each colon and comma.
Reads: {"value": 30, "unit": "mph"}
